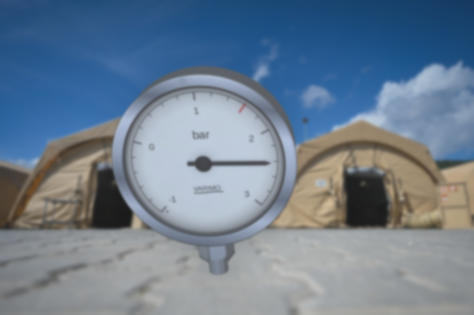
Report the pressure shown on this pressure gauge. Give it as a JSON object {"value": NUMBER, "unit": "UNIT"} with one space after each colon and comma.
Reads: {"value": 2.4, "unit": "bar"}
